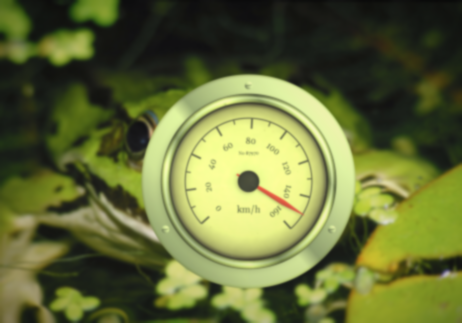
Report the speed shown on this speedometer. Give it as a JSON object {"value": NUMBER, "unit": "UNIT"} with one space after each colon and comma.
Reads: {"value": 150, "unit": "km/h"}
